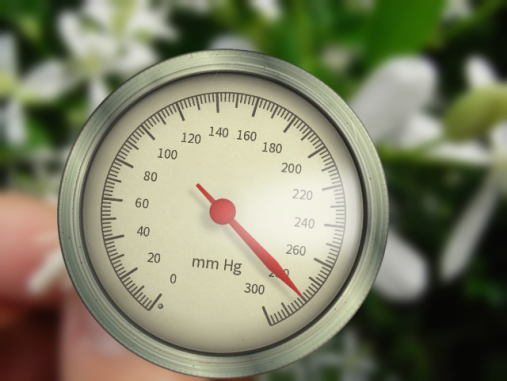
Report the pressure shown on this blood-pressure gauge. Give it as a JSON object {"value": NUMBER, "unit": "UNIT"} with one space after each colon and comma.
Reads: {"value": 280, "unit": "mmHg"}
